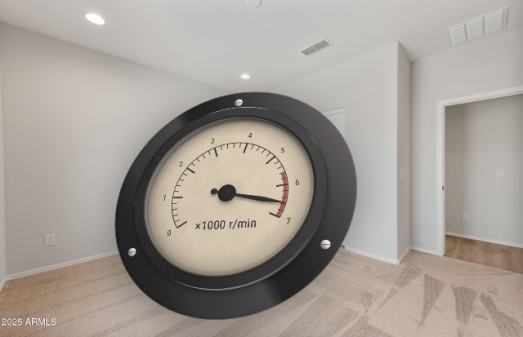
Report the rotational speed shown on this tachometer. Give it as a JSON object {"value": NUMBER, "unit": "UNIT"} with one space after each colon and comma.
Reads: {"value": 6600, "unit": "rpm"}
